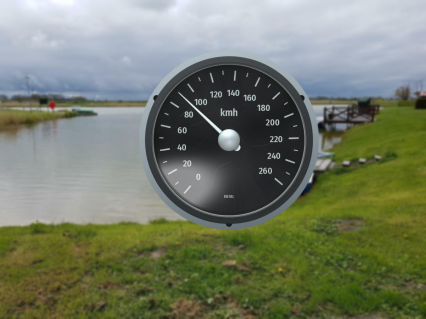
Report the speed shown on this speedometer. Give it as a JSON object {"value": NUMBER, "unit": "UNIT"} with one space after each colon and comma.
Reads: {"value": 90, "unit": "km/h"}
